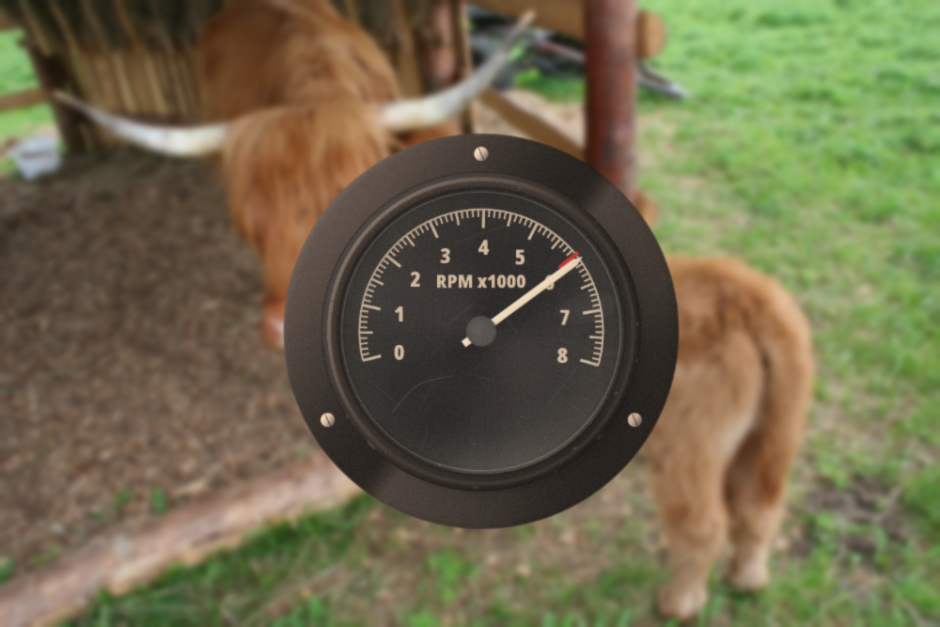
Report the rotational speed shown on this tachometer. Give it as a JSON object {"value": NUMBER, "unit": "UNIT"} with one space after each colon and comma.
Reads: {"value": 6000, "unit": "rpm"}
